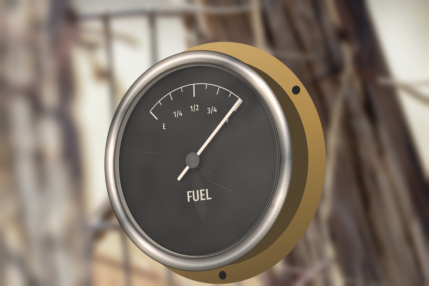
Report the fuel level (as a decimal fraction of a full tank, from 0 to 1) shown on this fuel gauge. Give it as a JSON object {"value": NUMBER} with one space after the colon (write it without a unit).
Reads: {"value": 1}
